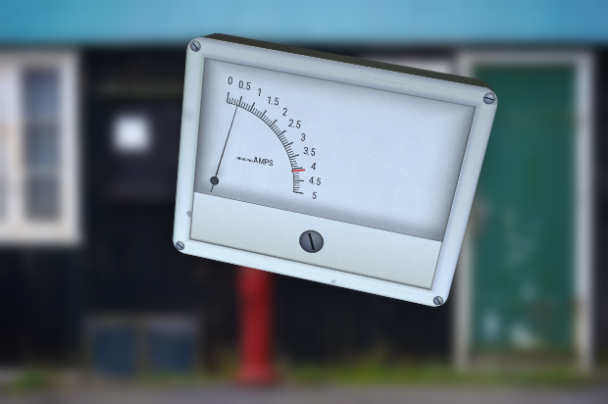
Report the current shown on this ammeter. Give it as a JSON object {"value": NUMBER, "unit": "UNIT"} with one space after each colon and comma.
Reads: {"value": 0.5, "unit": "A"}
